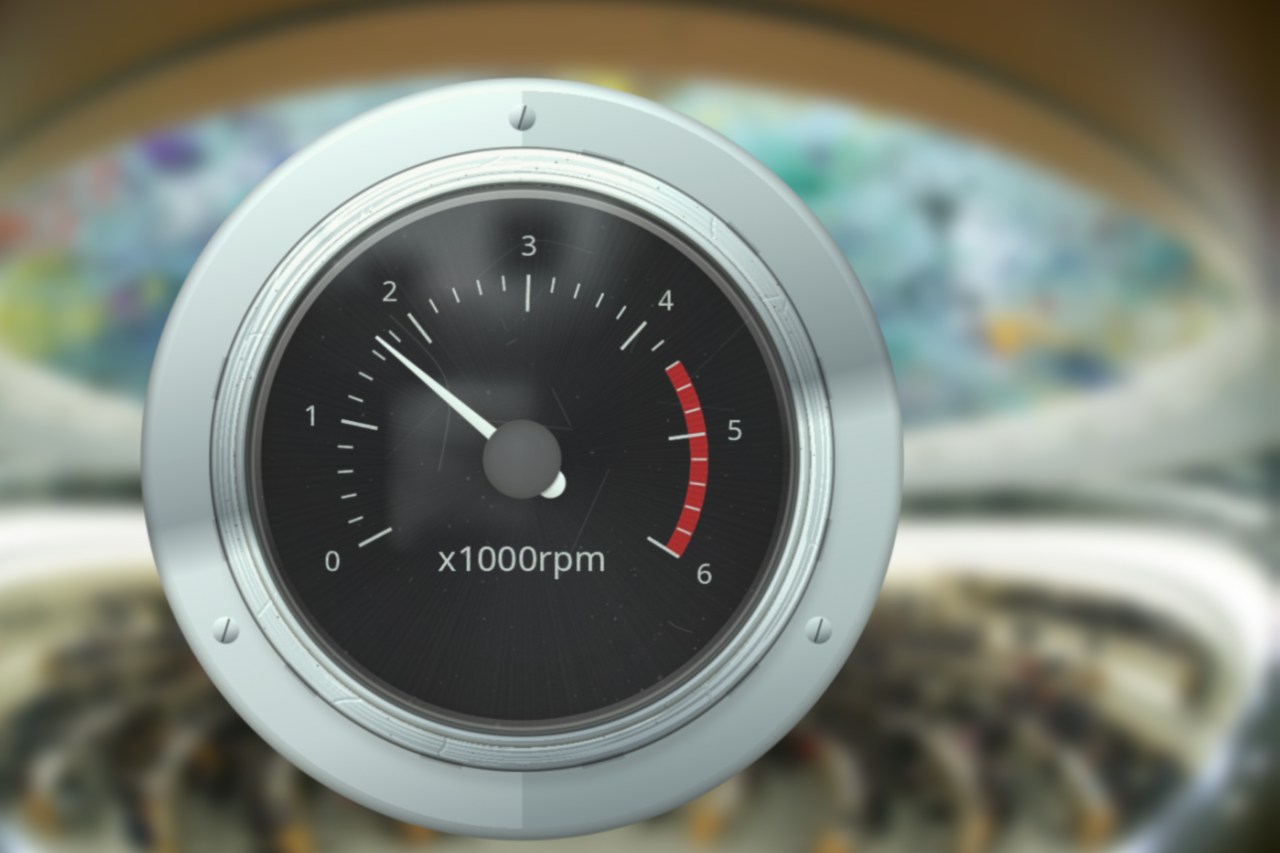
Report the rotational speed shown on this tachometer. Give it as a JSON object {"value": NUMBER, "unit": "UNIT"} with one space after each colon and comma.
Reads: {"value": 1700, "unit": "rpm"}
